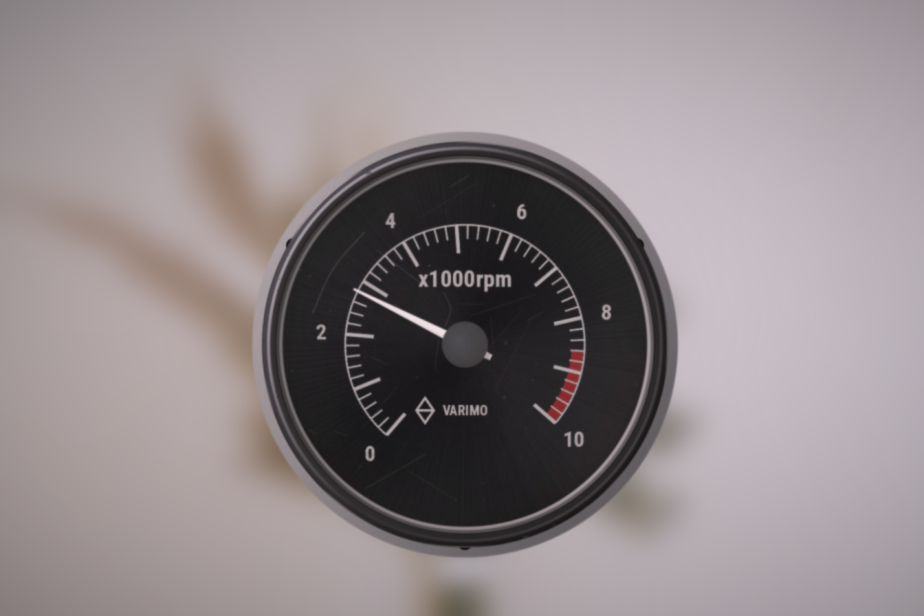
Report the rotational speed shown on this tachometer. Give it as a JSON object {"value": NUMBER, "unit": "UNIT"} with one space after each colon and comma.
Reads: {"value": 2800, "unit": "rpm"}
